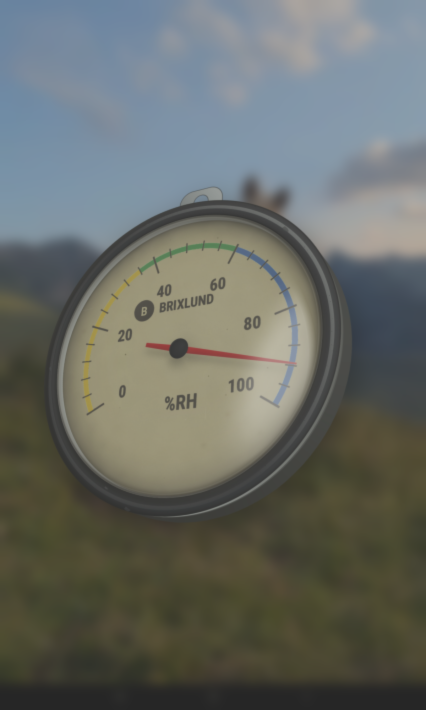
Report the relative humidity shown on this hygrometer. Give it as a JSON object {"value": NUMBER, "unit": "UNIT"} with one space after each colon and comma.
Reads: {"value": 92, "unit": "%"}
